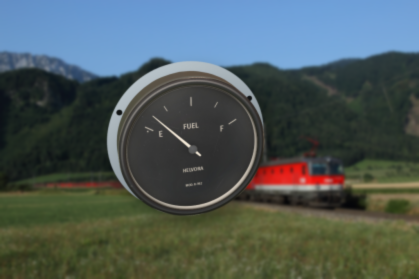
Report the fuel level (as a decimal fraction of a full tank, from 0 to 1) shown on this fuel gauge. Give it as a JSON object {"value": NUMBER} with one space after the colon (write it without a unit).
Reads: {"value": 0.125}
